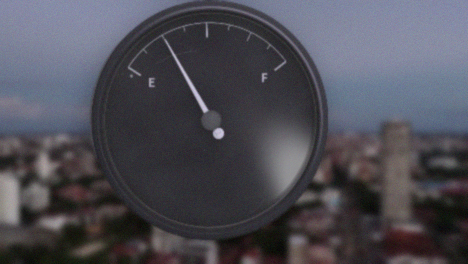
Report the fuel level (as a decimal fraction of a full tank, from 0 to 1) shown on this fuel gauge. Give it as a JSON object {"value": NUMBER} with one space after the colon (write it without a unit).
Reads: {"value": 0.25}
